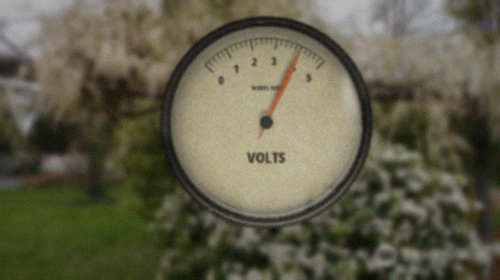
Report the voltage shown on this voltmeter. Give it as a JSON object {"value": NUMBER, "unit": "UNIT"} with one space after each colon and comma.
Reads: {"value": 4, "unit": "V"}
